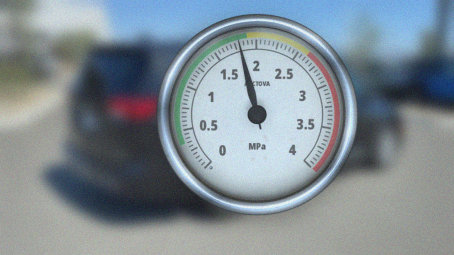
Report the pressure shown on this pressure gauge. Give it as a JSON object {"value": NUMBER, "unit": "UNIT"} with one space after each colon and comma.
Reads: {"value": 1.8, "unit": "MPa"}
